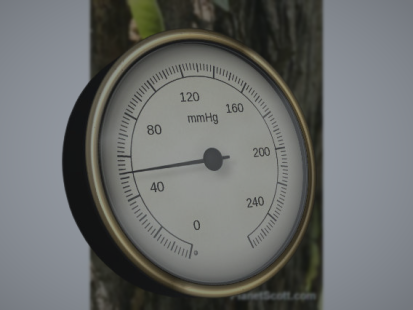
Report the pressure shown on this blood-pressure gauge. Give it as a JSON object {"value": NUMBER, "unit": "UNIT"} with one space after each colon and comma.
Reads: {"value": 52, "unit": "mmHg"}
